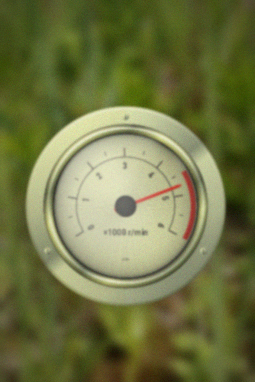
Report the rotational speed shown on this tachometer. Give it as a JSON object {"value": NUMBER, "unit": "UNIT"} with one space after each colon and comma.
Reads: {"value": 4750, "unit": "rpm"}
